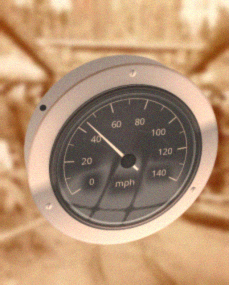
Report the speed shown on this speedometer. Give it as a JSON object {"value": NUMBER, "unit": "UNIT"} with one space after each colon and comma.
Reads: {"value": 45, "unit": "mph"}
